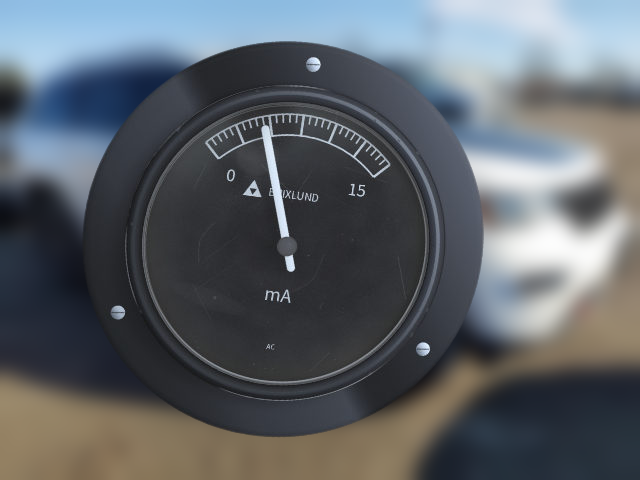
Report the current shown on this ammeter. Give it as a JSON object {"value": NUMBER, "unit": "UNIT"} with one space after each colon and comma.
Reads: {"value": 4.5, "unit": "mA"}
